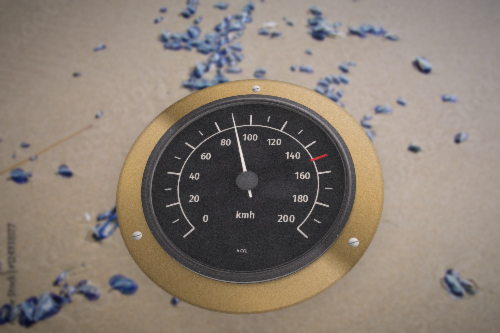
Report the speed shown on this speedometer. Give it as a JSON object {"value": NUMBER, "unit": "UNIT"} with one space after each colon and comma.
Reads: {"value": 90, "unit": "km/h"}
